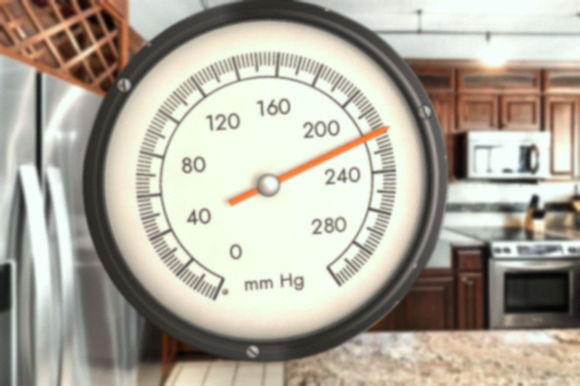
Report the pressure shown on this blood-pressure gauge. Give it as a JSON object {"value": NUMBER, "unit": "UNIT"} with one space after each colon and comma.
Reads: {"value": 220, "unit": "mmHg"}
